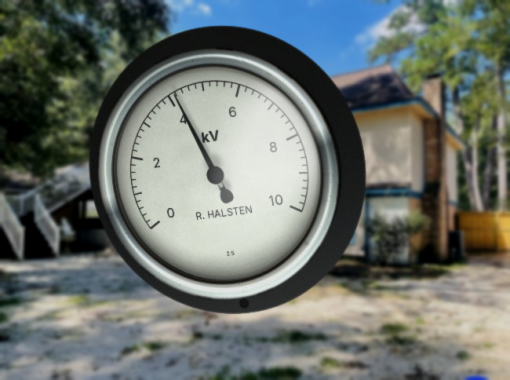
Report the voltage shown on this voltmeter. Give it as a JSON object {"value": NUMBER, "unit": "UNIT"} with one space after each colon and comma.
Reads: {"value": 4.2, "unit": "kV"}
